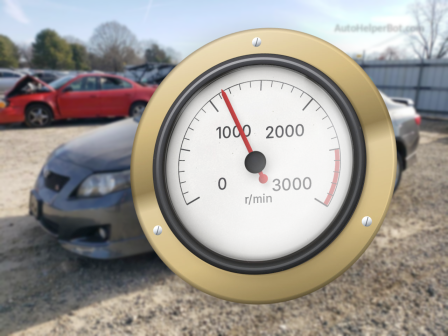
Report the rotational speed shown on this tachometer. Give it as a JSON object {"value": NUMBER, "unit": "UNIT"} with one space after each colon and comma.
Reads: {"value": 1150, "unit": "rpm"}
